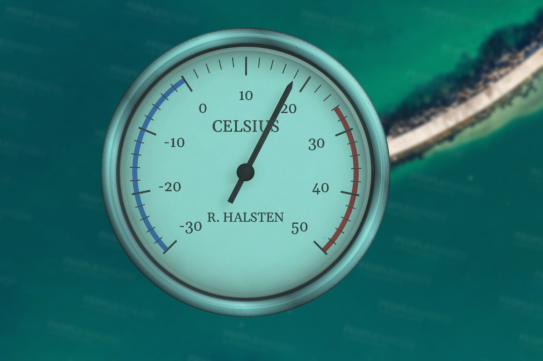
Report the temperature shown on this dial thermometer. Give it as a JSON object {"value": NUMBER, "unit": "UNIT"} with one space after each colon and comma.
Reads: {"value": 18, "unit": "°C"}
